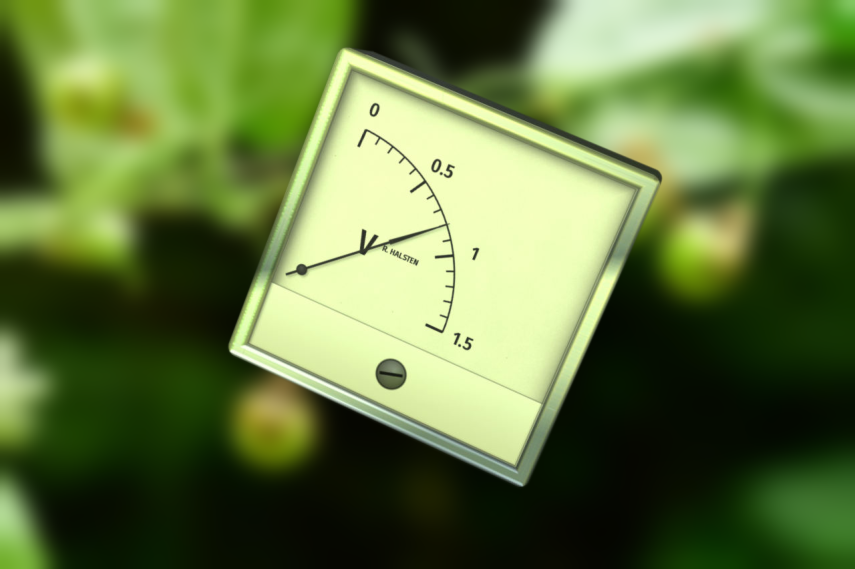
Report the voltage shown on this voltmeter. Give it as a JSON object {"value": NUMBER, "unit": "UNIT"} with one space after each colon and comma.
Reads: {"value": 0.8, "unit": "V"}
